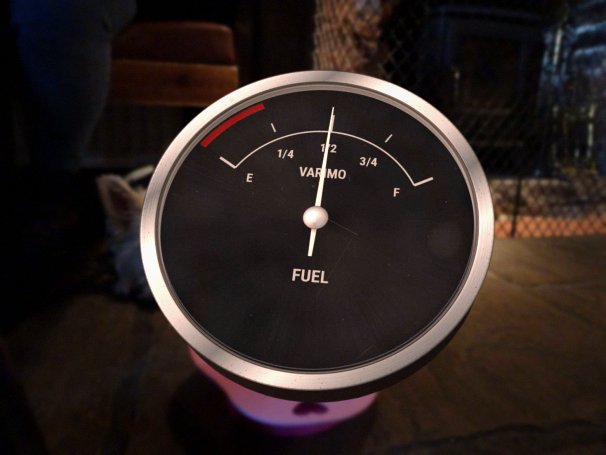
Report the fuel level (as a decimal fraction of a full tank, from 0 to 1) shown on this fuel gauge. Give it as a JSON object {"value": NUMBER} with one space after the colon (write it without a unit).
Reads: {"value": 0.5}
